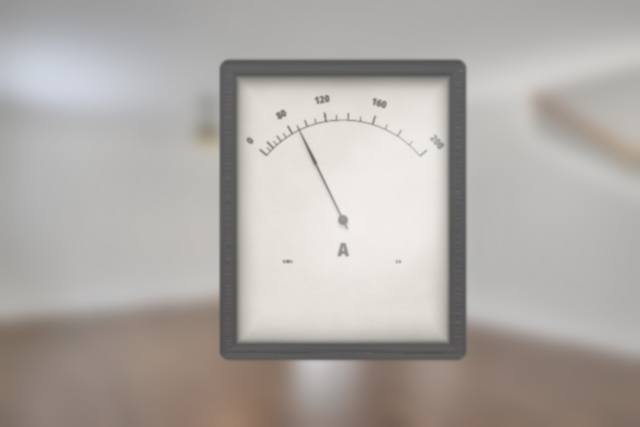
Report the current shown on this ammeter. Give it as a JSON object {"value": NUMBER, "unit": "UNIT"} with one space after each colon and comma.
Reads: {"value": 90, "unit": "A"}
